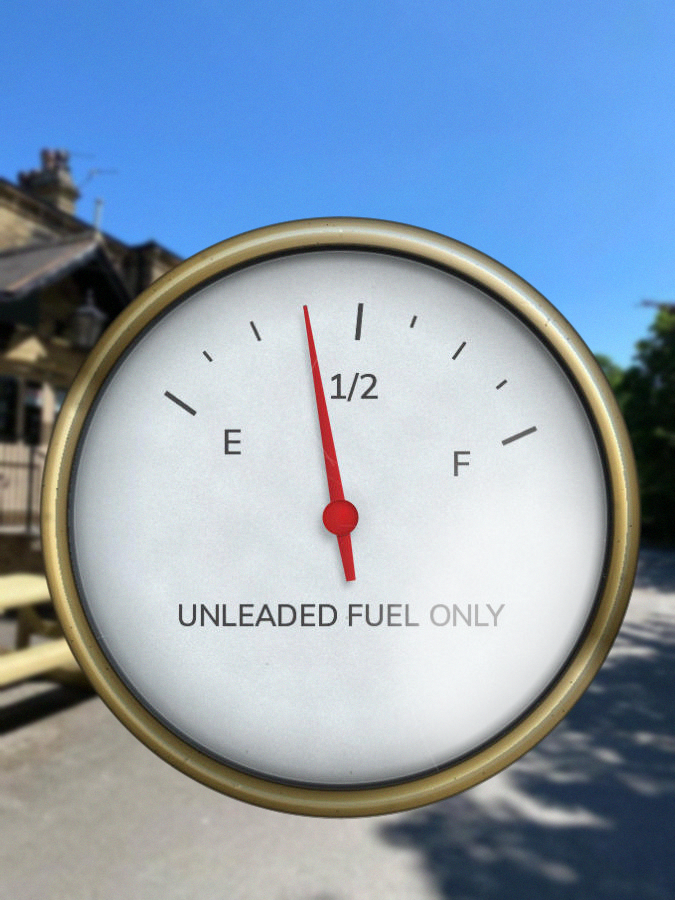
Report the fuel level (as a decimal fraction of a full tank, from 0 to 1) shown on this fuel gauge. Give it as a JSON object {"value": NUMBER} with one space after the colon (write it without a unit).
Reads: {"value": 0.375}
